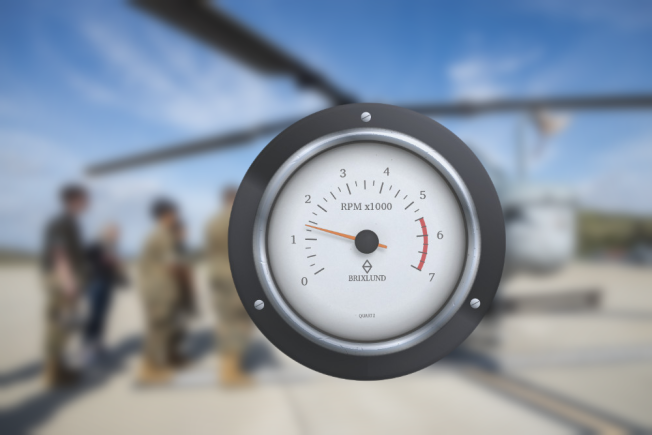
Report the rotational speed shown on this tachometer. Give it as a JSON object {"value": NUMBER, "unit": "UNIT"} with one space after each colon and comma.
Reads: {"value": 1375, "unit": "rpm"}
